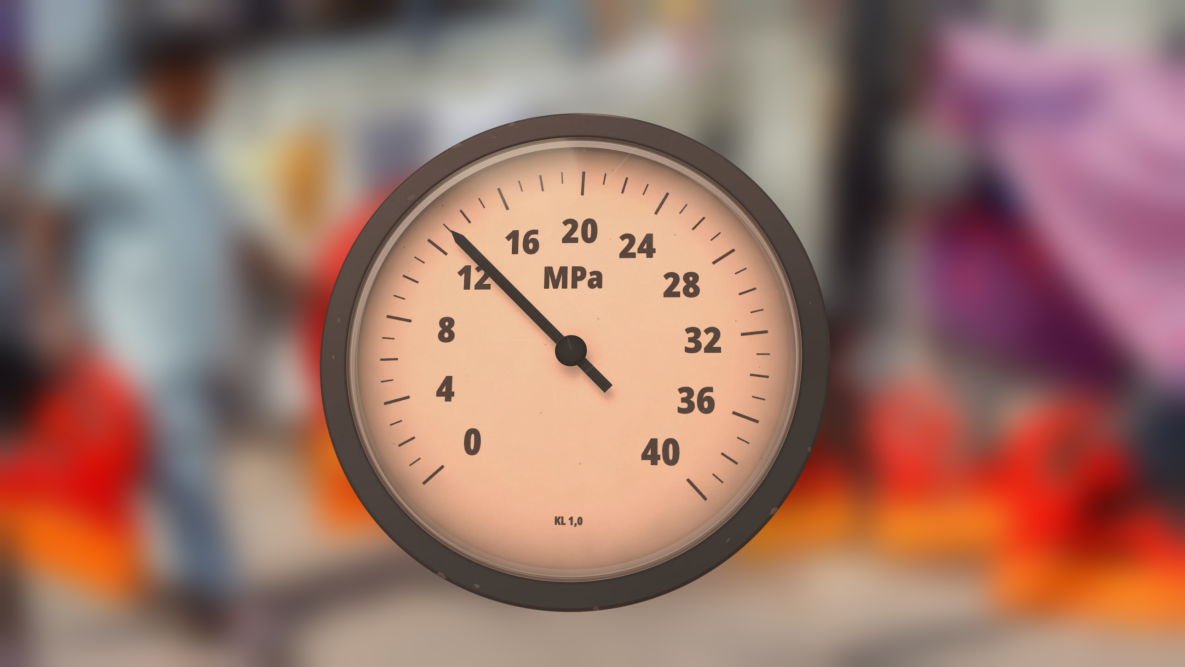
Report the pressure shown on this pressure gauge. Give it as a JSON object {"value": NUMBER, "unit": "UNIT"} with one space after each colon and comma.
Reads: {"value": 13, "unit": "MPa"}
